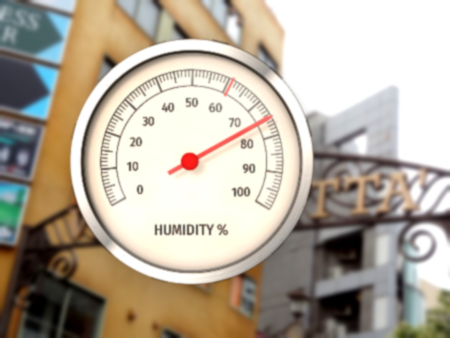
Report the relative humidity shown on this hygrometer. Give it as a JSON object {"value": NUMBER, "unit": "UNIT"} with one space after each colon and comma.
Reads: {"value": 75, "unit": "%"}
